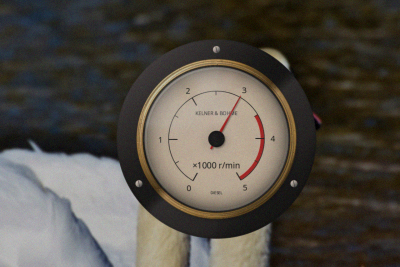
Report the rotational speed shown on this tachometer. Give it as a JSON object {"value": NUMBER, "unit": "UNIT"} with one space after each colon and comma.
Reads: {"value": 3000, "unit": "rpm"}
